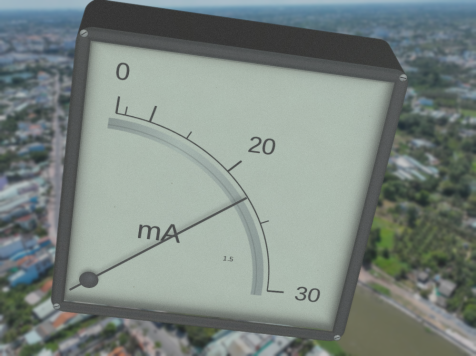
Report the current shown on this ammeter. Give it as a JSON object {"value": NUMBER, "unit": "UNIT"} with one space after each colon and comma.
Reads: {"value": 22.5, "unit": "mA"}
